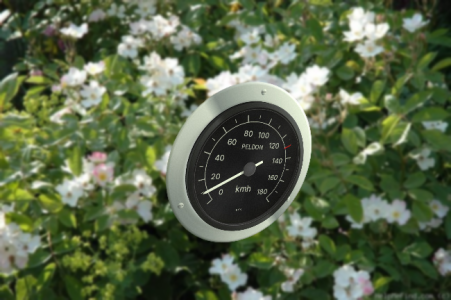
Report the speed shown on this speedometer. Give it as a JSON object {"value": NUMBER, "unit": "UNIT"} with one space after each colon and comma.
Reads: {"value": 10, "unit": "km/h"}
